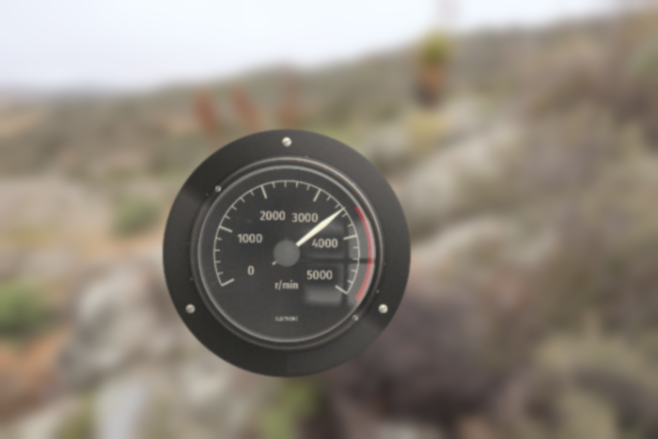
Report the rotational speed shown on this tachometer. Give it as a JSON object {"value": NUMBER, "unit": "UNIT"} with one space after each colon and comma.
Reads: {"value": 3500, "unit": "rpm"}
